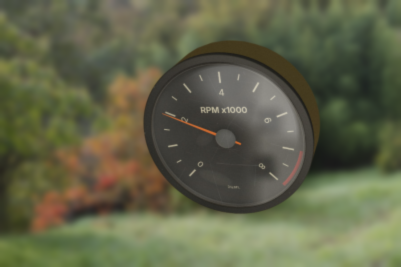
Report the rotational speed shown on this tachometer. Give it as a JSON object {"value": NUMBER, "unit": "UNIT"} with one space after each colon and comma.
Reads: {"value": 2000, "unit": "rpm"}
